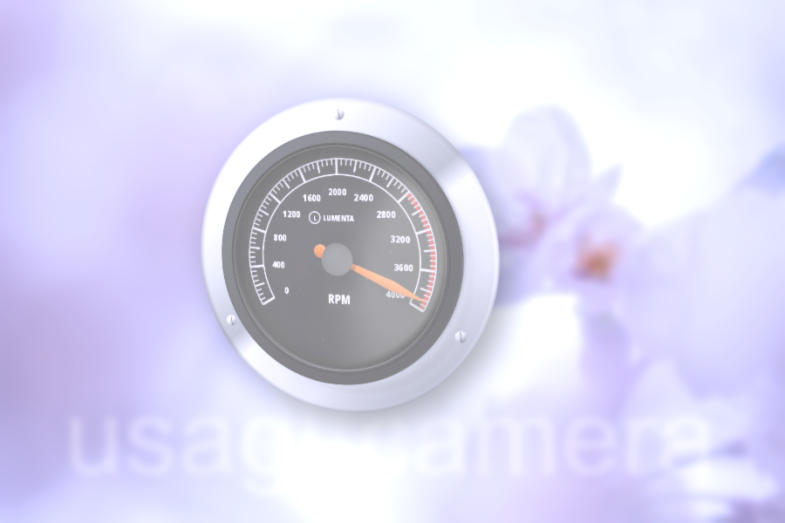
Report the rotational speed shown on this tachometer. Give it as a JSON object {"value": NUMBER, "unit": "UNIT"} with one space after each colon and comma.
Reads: {"value": 3900, "unit": "rpm"}
